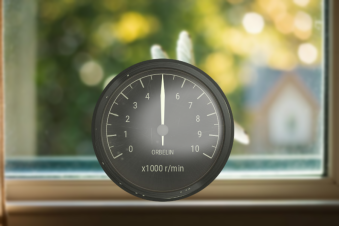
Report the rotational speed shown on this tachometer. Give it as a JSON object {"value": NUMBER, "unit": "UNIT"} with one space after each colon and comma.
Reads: {"value": 5000, "unit": "rpm"}
